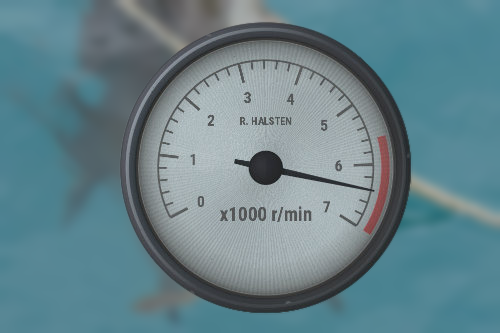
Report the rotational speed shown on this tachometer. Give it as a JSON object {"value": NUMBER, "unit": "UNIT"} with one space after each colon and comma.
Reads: {"value": 6400, "unit": "rpm"}
